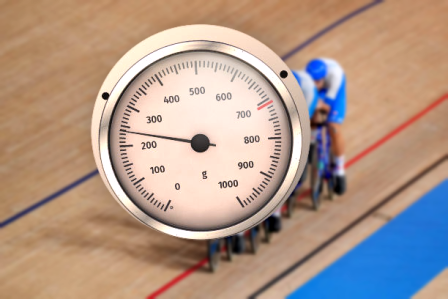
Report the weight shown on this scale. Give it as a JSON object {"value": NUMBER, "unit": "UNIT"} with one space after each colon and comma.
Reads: {"value": 240, "unit": "g"}
